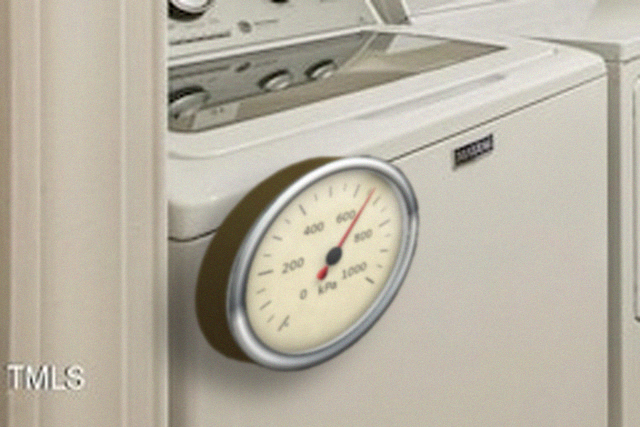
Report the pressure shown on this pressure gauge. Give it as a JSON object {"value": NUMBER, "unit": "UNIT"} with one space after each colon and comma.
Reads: {"value": 650, "unit": "kPa"}
